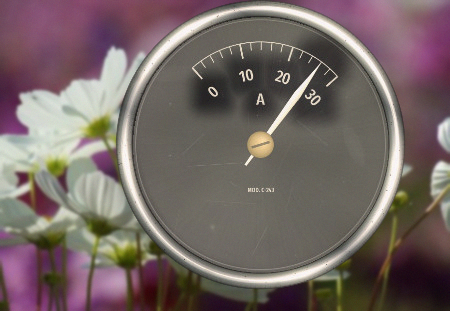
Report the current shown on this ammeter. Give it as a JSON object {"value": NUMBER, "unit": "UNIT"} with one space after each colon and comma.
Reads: {"value": 26, "unit": "A"}
